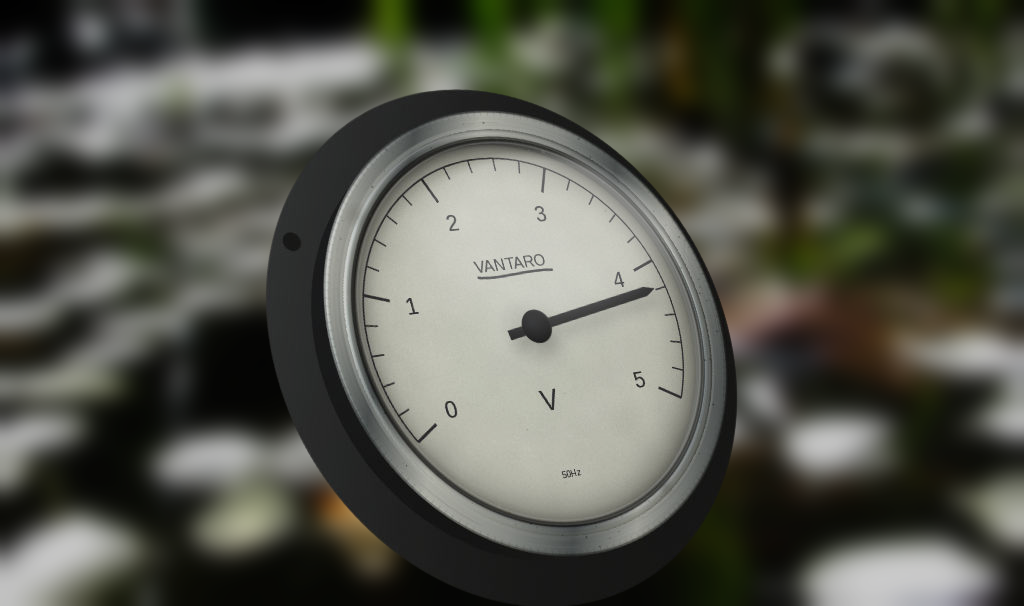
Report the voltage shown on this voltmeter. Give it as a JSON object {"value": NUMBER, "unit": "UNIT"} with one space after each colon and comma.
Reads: {"value": 4.2, "unit": "V"}
